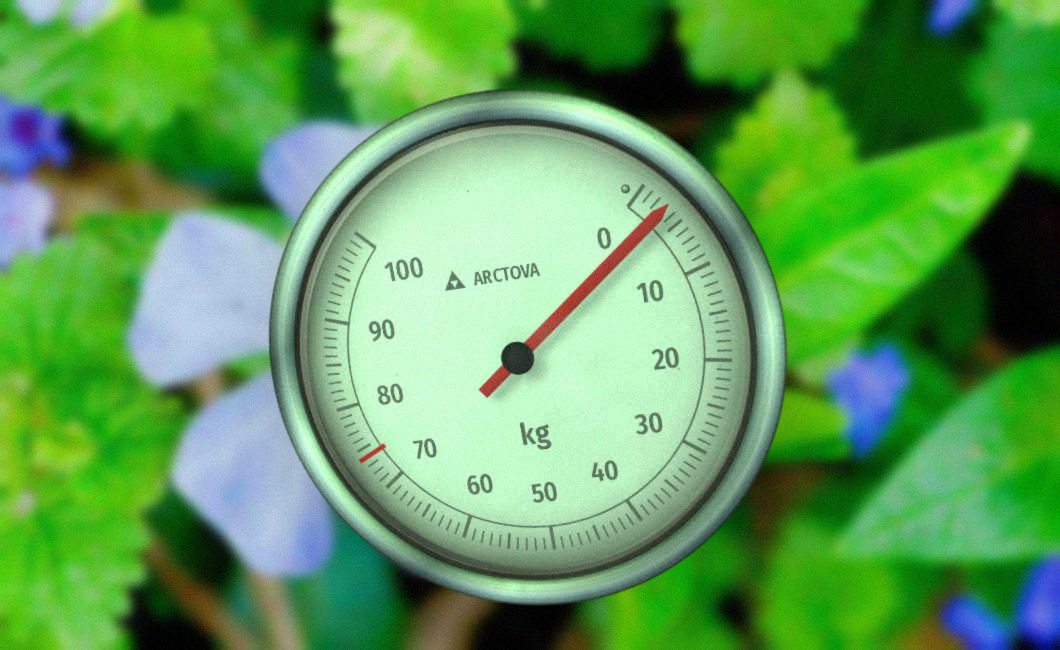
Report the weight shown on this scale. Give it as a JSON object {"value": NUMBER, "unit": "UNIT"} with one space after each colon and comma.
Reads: {"value": 3, "unit": "kg"}
